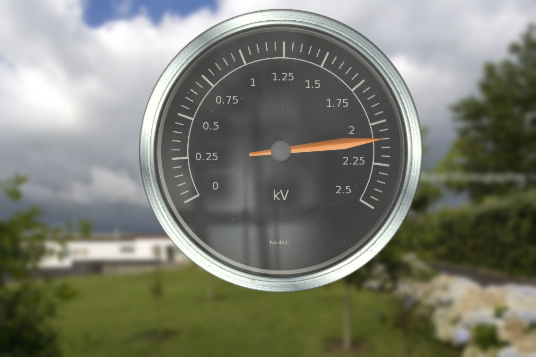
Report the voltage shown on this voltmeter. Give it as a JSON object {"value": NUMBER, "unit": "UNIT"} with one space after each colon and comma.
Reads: {"value": 2.1, "unit": "kV"}
